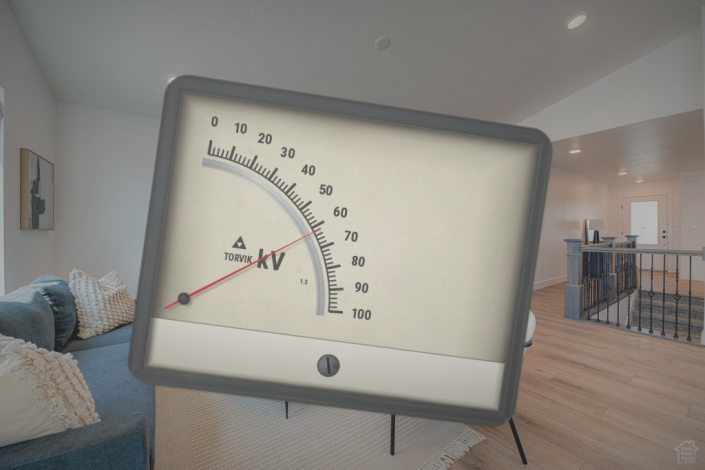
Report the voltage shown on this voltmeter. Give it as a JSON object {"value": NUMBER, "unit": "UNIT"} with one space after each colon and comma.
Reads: {"value": 62, "unit": "kV"}
